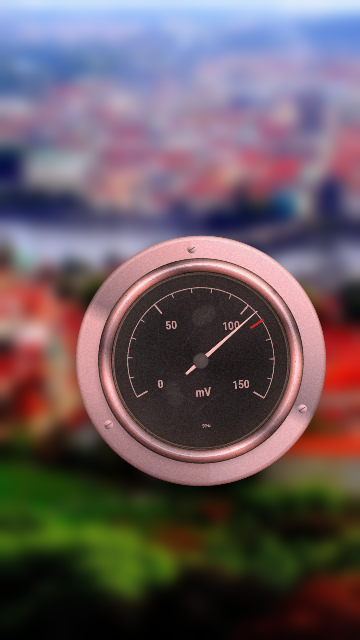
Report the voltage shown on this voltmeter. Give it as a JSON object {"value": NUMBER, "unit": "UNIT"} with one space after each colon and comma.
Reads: {"value": 105, "unit": "mV"}
